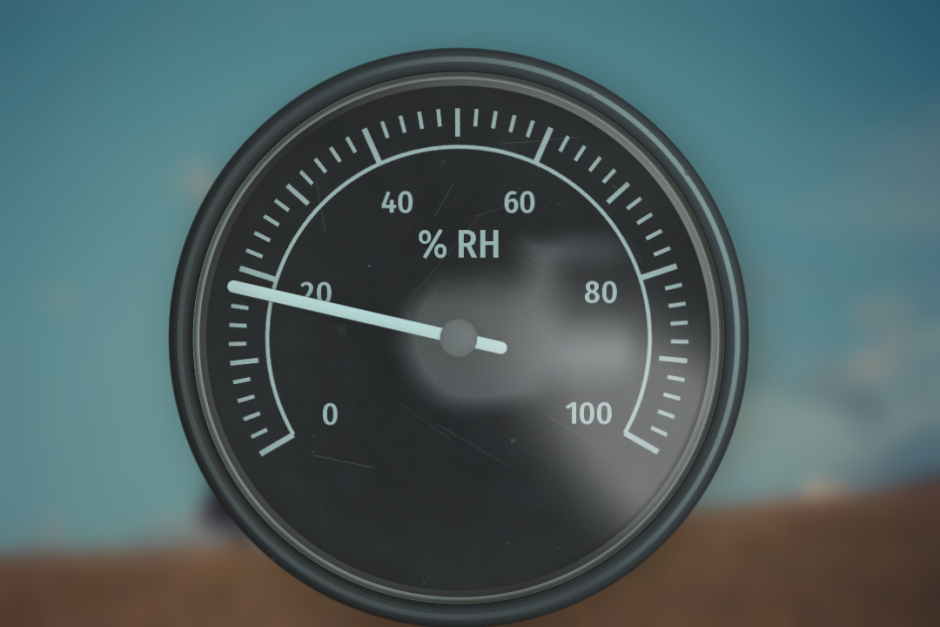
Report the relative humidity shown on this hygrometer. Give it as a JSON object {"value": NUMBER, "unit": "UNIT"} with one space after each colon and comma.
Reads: {"value": 18, "unit": "%"}
